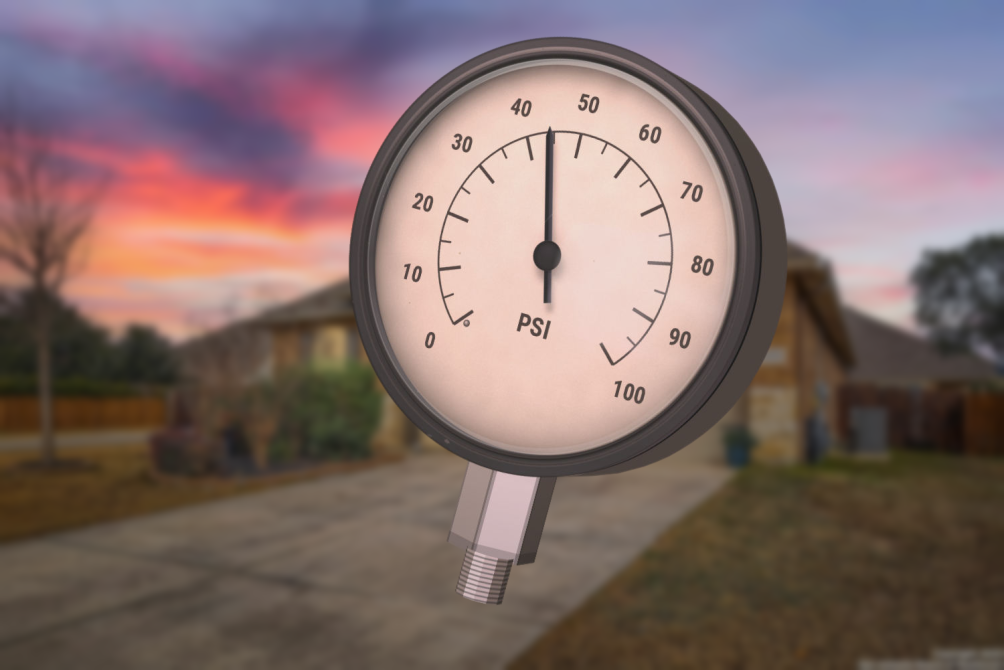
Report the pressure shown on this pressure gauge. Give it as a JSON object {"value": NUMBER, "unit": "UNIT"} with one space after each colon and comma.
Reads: {"value": 45, "unit": "psi"}
